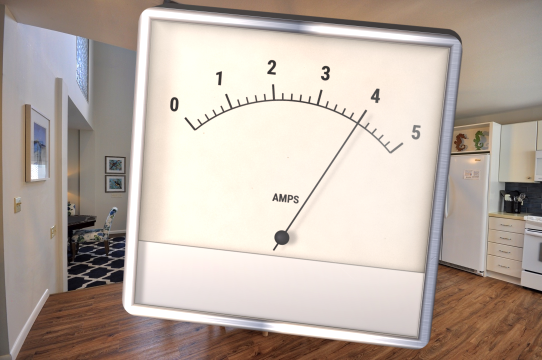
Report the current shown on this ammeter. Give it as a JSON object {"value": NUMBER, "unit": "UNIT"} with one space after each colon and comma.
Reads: {"value": 4, "unit": "A"}
